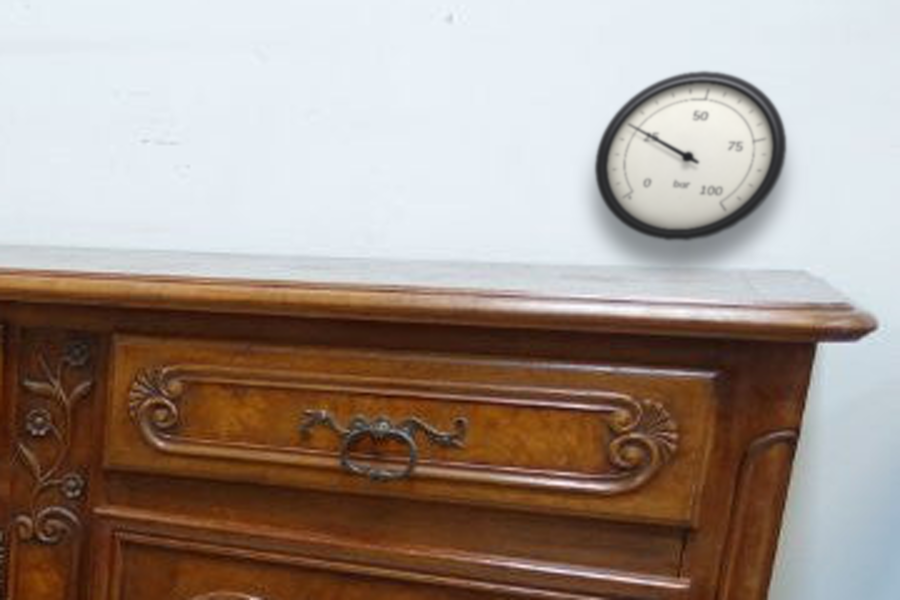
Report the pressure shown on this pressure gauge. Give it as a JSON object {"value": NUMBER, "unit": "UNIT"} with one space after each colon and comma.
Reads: {"value": 25, "unit": "bar"}
